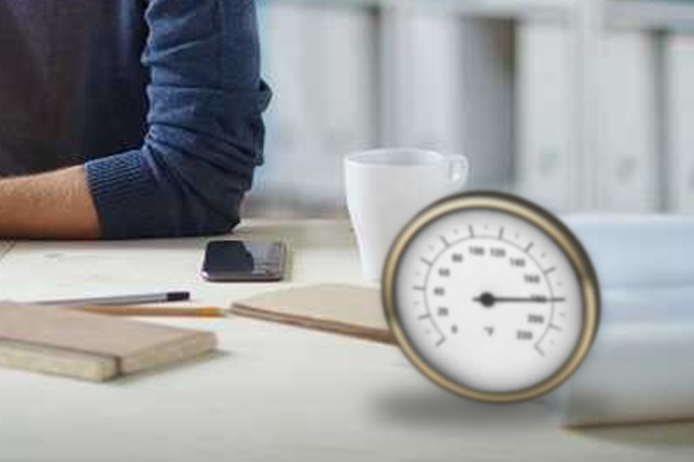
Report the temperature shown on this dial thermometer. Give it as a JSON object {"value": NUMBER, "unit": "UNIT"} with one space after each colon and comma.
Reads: {"value": 180, "unit": "°F"}
